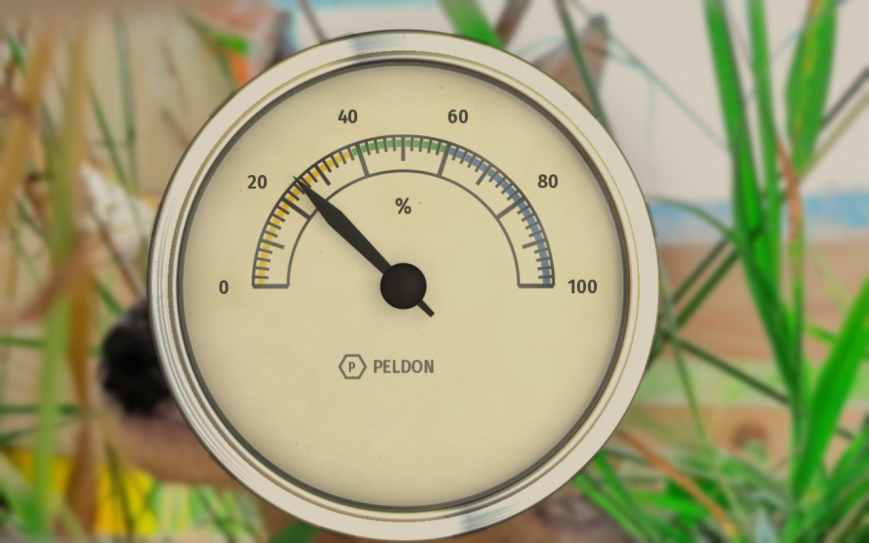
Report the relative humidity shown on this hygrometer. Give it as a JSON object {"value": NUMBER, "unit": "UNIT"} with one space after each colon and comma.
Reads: {"value": 25, "unit": "%"}
